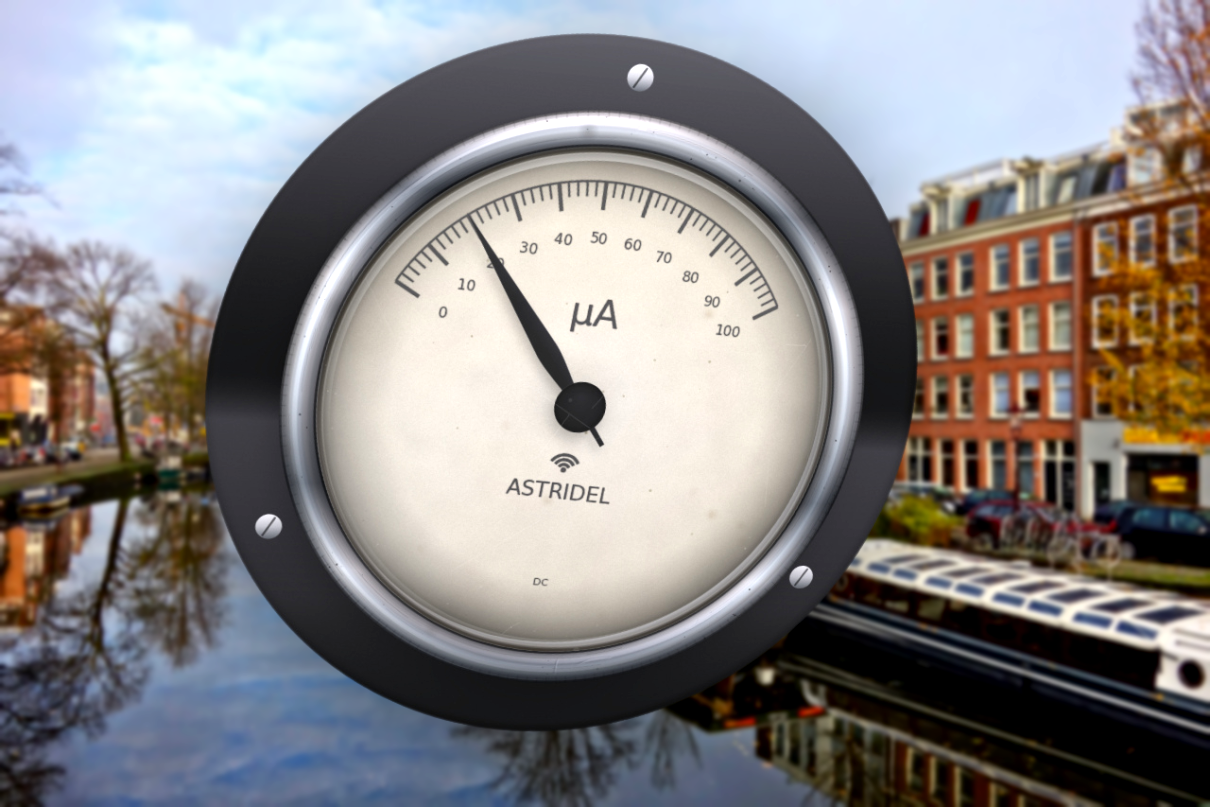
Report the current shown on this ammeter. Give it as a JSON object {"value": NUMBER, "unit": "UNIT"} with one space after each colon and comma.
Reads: {"value": 20, "unit": "µA"}
